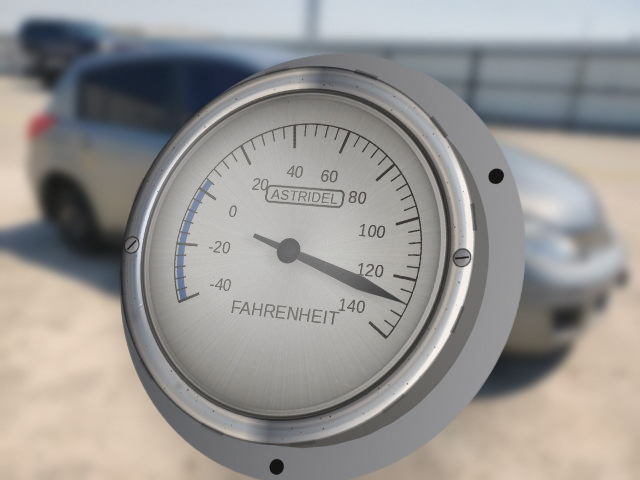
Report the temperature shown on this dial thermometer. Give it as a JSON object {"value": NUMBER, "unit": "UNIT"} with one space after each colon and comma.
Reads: {"value": 128, "unit": "°F"}
